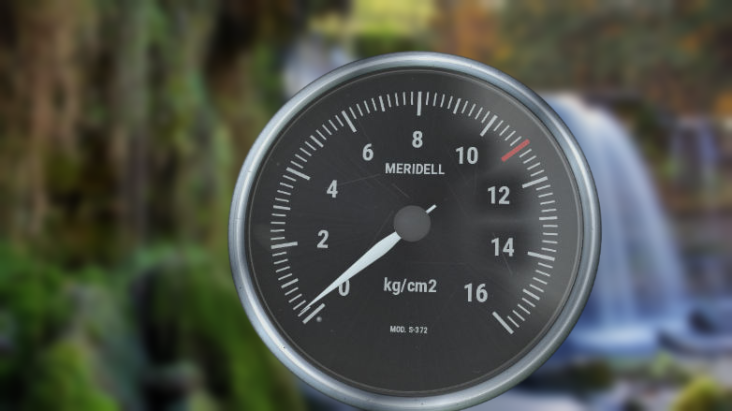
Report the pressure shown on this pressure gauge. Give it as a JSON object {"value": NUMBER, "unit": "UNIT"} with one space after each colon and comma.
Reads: {"value": 0.2, "unit": "kg/cm²"}
